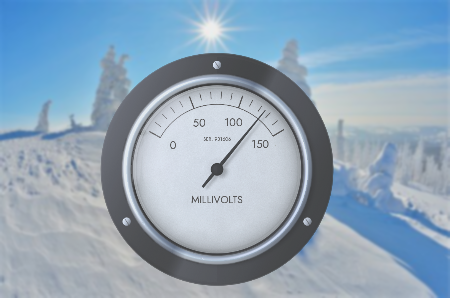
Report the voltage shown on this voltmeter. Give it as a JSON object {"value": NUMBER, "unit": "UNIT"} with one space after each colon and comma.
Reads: {"value": 125, "unit": "mV"}
